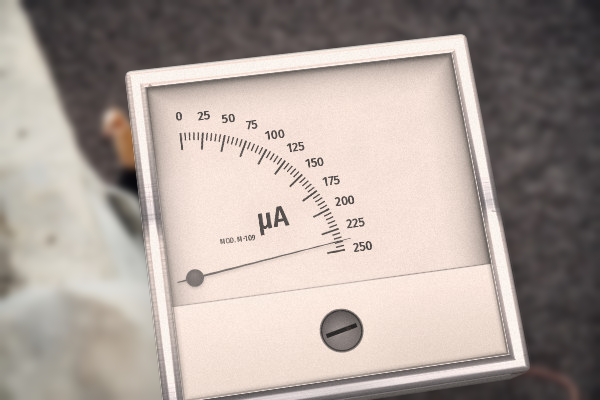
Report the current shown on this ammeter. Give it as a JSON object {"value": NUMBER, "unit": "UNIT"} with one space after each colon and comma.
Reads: {"value": 240, "unit": "µA"}
